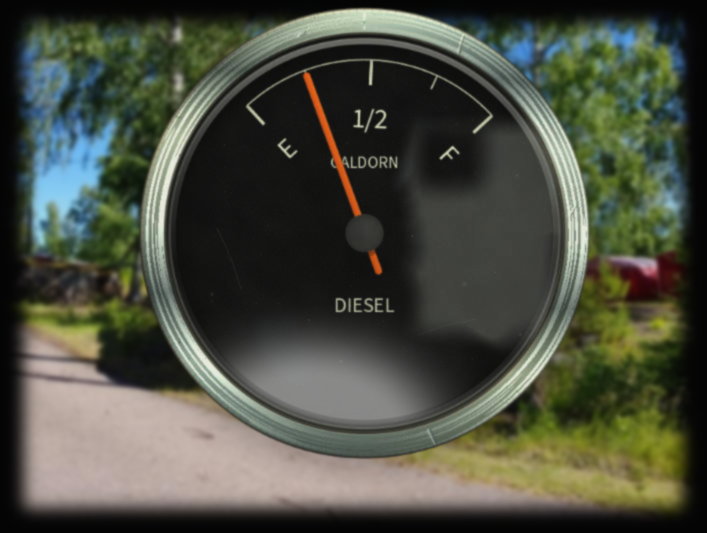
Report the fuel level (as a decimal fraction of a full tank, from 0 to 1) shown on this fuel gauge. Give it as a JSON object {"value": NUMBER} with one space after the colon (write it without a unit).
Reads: {"value": 0.25}
